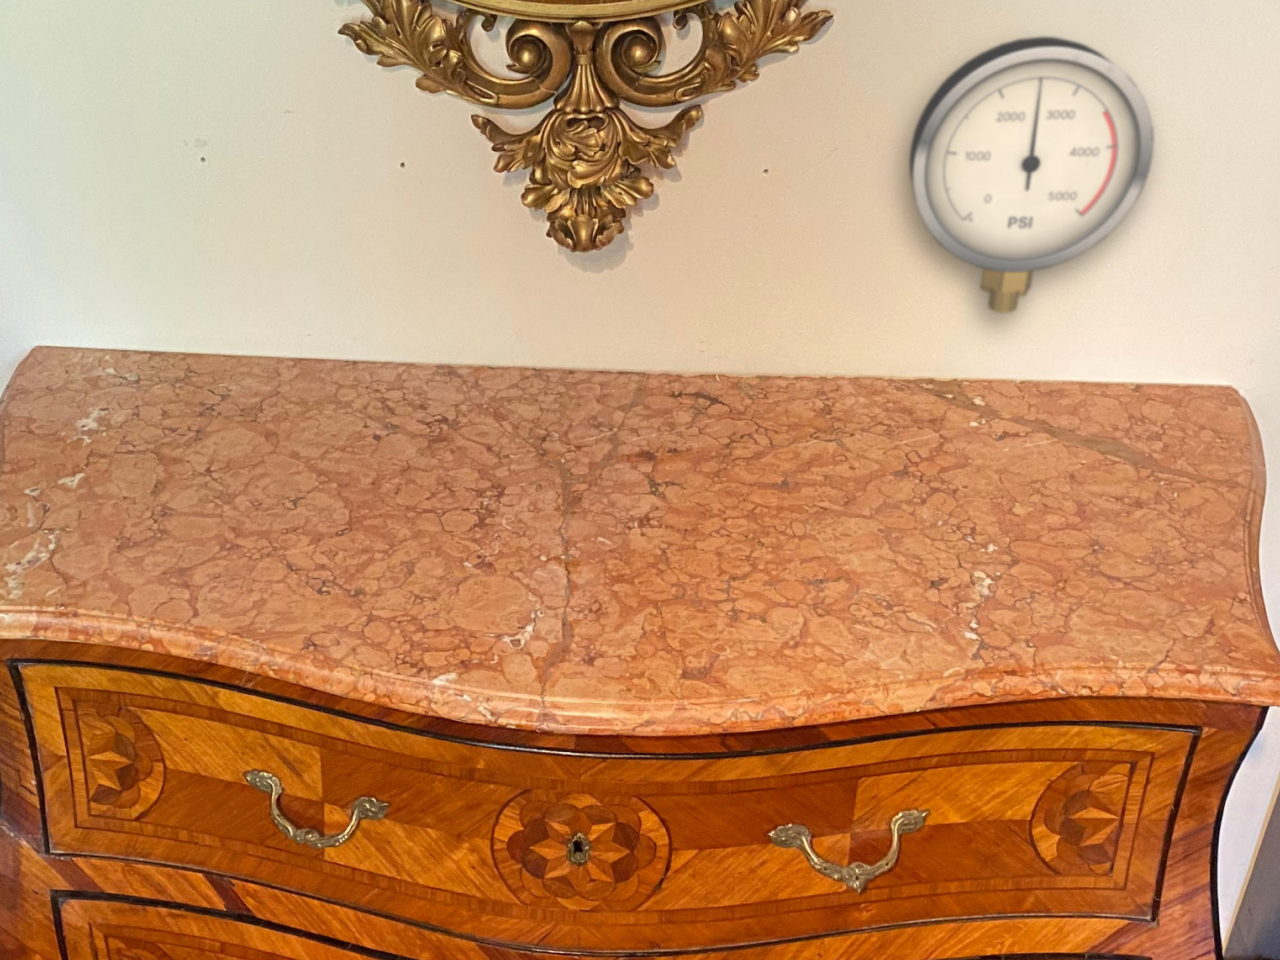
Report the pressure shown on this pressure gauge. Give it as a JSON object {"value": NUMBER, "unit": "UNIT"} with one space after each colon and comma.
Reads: {"value": 2500, "unit": "psi"}
